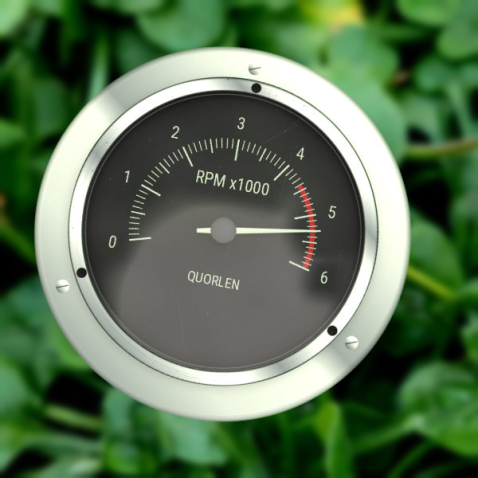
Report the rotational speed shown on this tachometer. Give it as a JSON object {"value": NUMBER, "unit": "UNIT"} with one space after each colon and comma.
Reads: {"value": 5300, "unit": "rpm"}
